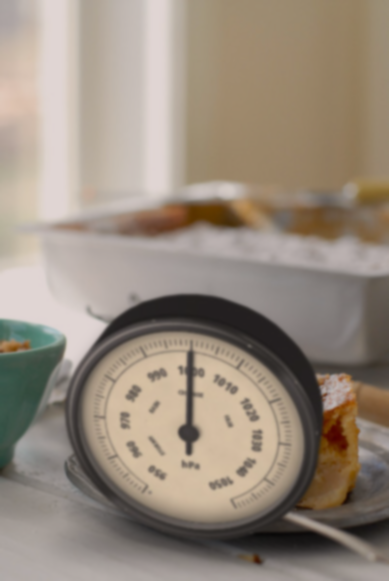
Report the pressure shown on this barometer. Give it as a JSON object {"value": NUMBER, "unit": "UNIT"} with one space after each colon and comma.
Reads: {"value": 1000, "unit": "hPa"}
